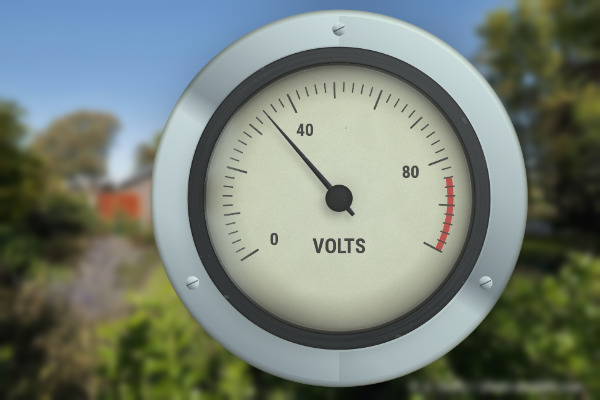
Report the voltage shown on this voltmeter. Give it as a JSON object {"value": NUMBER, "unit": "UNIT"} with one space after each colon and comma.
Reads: {"value": 34, "unit": "V"}
